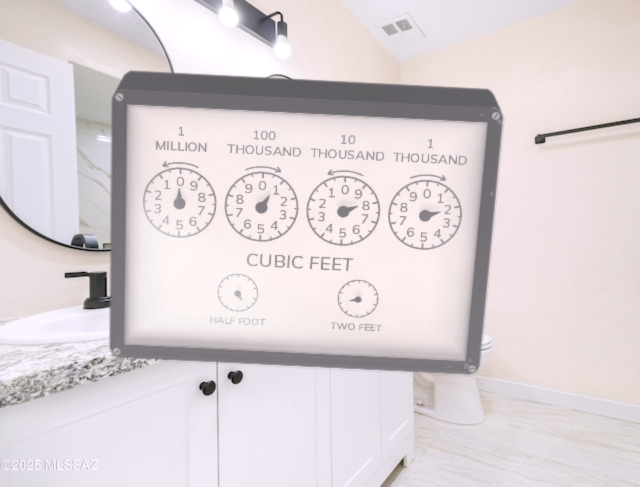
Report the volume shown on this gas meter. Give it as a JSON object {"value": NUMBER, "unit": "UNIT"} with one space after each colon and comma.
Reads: {"value": 8200, "unit": "ft³"}
